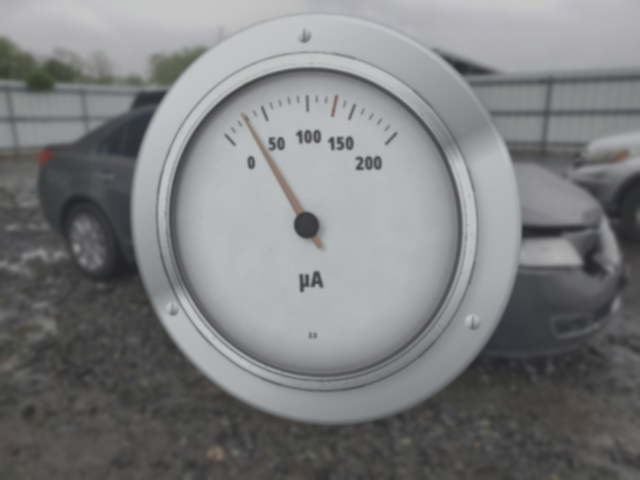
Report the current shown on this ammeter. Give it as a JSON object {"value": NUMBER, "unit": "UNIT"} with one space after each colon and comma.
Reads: {"value": 30, "unit": "µA"}
